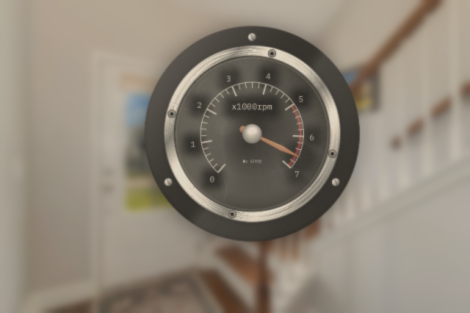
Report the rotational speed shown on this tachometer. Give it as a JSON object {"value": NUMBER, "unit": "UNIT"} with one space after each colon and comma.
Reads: {"value": 6600, "unit": "rpm"}
